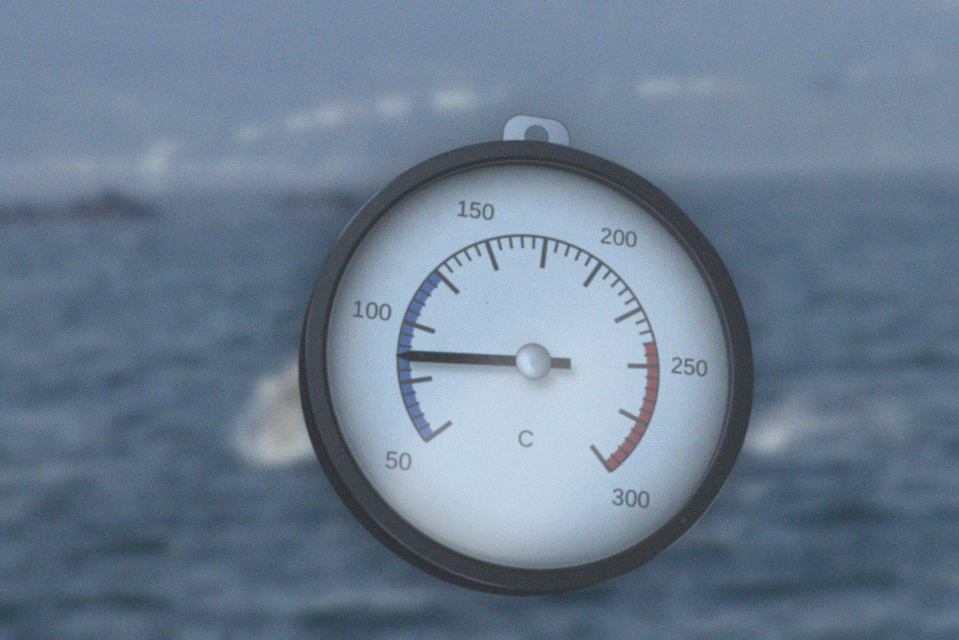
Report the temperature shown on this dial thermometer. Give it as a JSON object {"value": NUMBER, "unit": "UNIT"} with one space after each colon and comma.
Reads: {"value": 85, "unit": "°C"}
